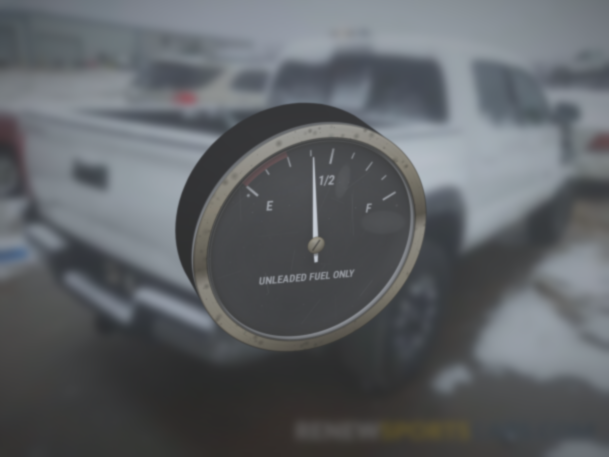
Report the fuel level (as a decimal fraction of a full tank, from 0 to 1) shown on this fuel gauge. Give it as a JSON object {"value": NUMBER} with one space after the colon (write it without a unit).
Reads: {"value": 0.375}
